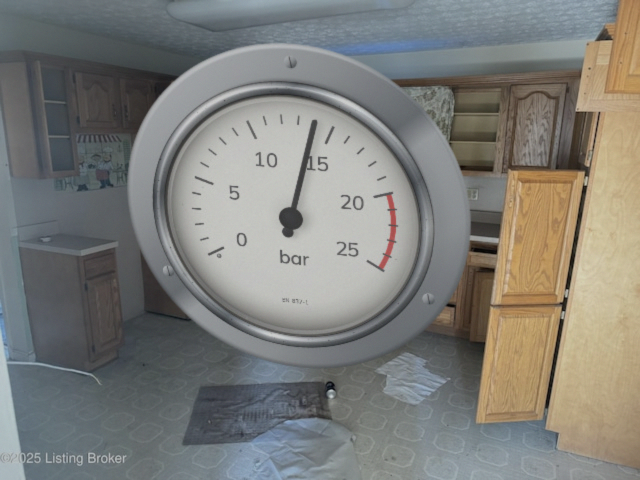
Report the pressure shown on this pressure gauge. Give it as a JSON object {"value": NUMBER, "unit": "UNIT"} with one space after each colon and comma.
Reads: {"value": 14, "unit": "bar"}
